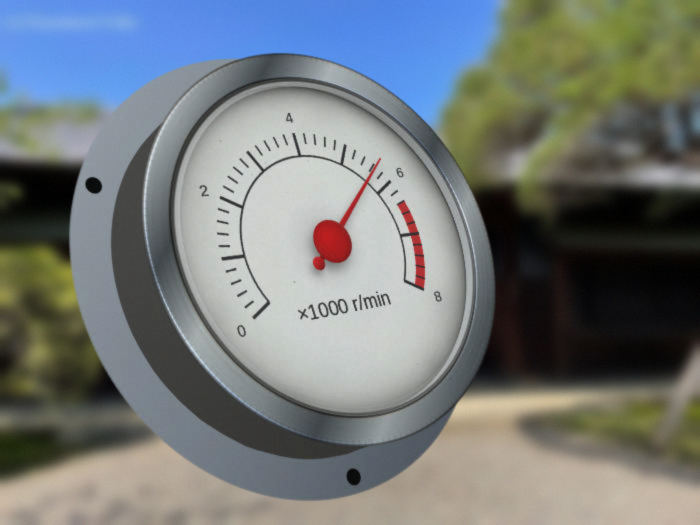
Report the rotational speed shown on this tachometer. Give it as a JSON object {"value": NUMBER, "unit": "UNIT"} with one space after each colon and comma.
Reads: {"value": 5600, "unit": "rpm"}
